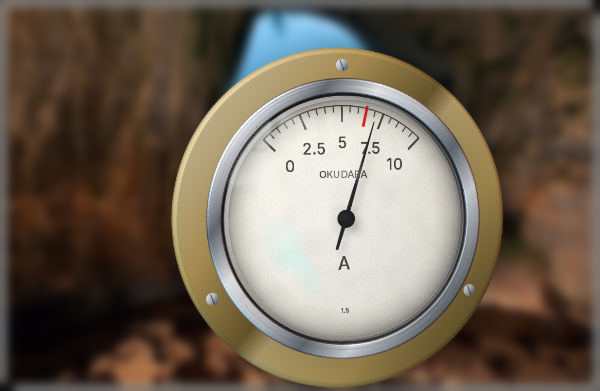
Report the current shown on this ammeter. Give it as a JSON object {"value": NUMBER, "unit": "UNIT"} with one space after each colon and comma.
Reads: {"value": 7, "unit": "A"}
